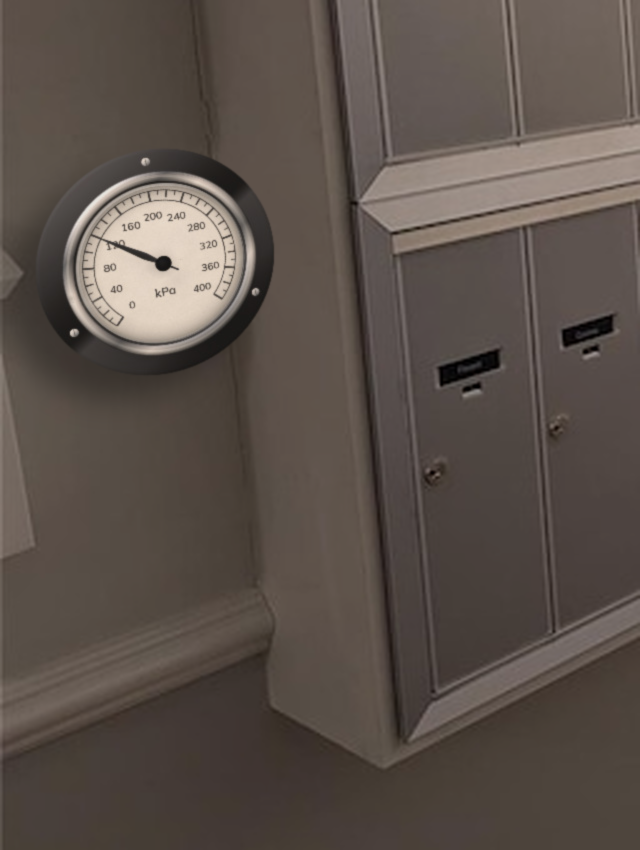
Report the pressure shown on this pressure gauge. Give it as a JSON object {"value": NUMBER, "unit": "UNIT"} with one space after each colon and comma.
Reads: {"value": 120, "unit": "kPa"}
